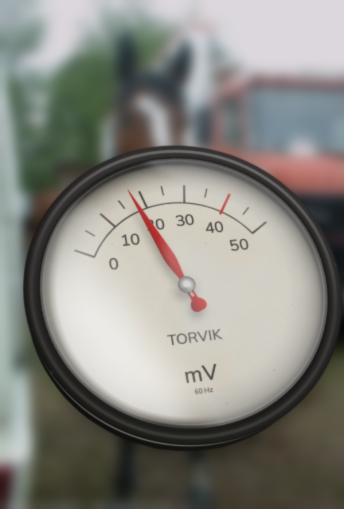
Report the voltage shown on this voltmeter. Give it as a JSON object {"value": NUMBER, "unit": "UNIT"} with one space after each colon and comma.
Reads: {"value": 17.5, "unit": "mV"}
